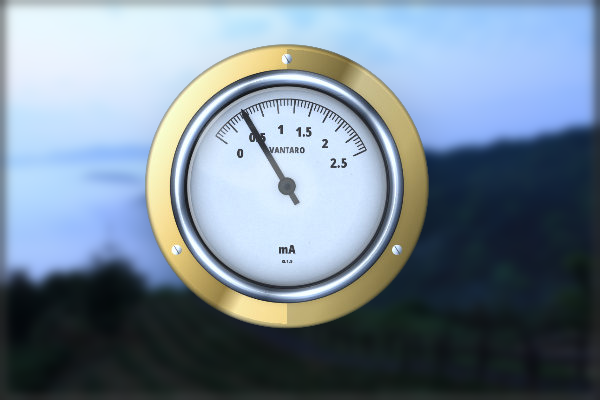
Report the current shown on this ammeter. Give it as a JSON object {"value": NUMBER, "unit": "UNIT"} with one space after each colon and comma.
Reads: {"value": 0.5, "unit": "mA"}
